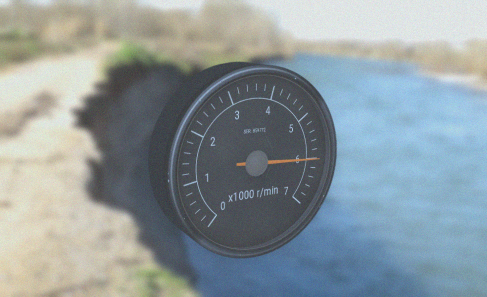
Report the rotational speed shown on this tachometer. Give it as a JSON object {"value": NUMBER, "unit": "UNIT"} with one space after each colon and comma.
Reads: {"value": 6000, "unit": "rpm"}
